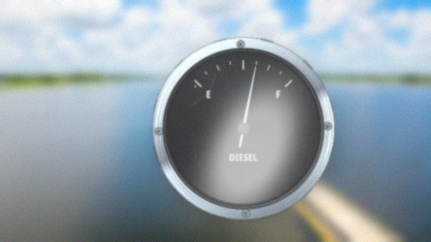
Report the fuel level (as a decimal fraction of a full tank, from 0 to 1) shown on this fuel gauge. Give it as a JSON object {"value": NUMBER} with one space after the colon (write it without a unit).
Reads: {"value": 0.625}
